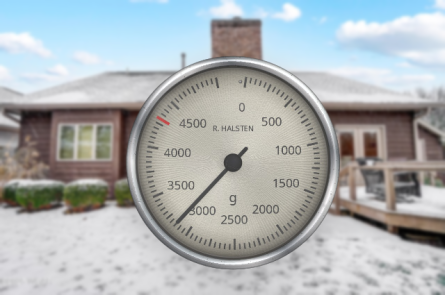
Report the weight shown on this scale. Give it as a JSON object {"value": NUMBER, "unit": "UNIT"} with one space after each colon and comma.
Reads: {"value": 3150, "unit": "g"}
